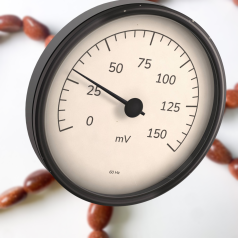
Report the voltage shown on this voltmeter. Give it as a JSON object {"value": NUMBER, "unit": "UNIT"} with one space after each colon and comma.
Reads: {"value": 30, "unit": "mV"}
